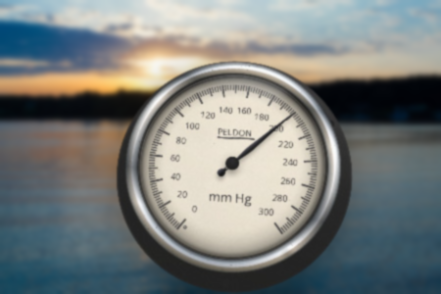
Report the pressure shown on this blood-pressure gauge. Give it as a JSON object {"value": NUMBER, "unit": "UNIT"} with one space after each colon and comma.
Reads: {"value": 200, "unit": "mmHg"}
